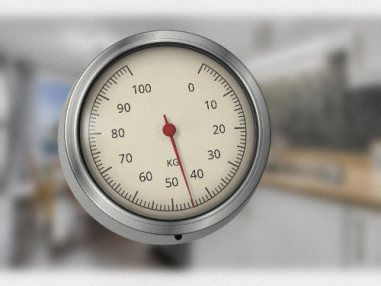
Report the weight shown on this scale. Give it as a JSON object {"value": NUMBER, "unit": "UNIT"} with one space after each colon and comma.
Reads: {"value": 45, "unit": "kg"}
